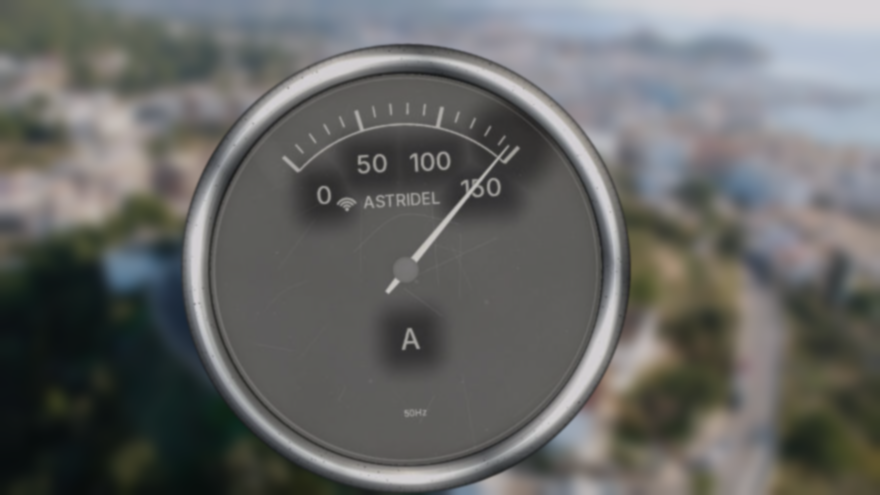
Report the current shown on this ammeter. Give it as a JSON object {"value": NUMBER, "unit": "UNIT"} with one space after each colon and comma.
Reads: {"value": 145, "unit": "A"}
